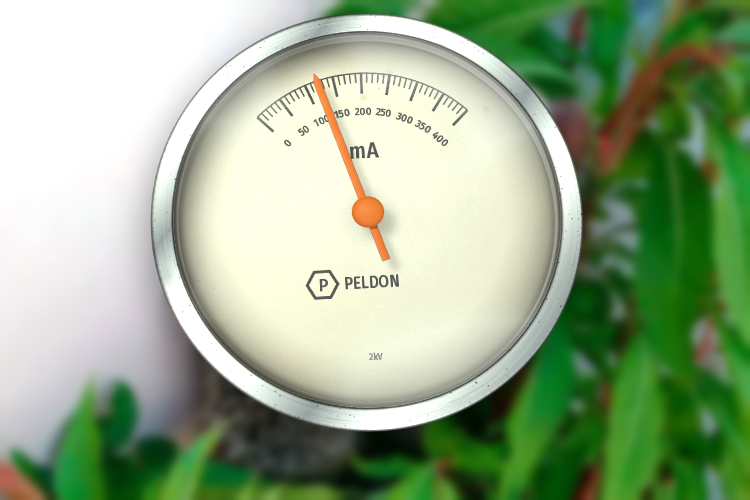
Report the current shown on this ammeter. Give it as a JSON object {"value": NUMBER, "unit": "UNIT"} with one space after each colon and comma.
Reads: {"value": 120, "unit": "mA"}
